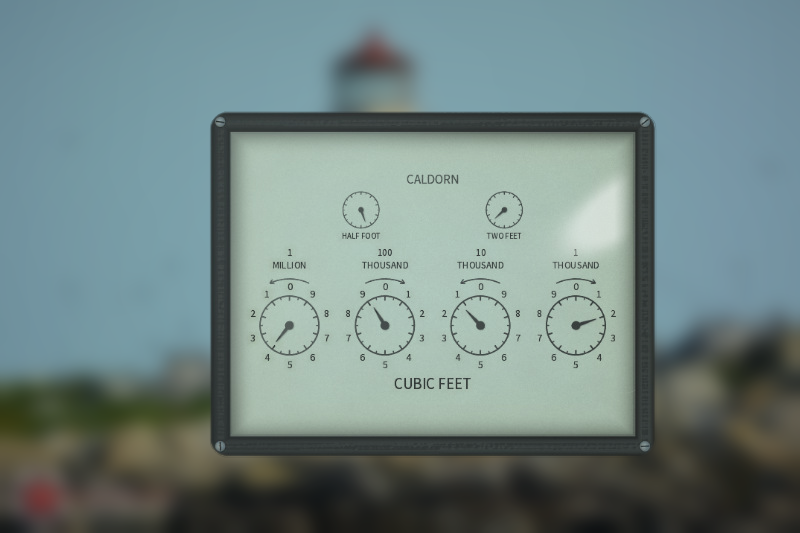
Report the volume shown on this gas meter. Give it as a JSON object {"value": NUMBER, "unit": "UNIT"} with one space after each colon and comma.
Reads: {"value": 391200, "unit": "ft³"}
